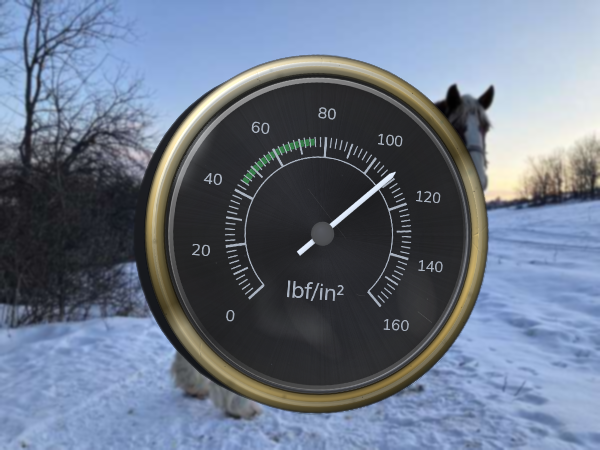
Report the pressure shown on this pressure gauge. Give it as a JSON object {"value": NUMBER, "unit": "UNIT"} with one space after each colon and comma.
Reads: {"value": 108, "unit": "psi"}
